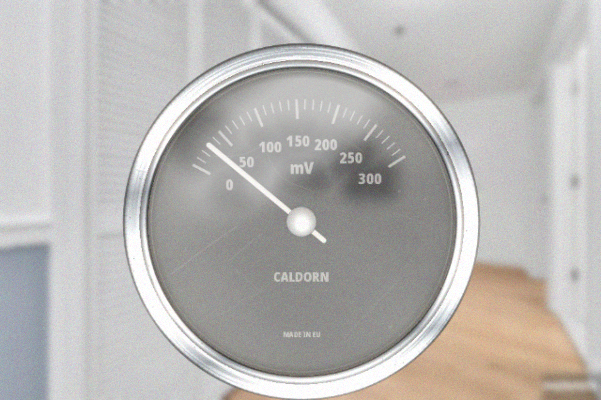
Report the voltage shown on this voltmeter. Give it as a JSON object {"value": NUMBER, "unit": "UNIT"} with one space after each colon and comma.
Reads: {"value": 30, "unit": "mV"}
